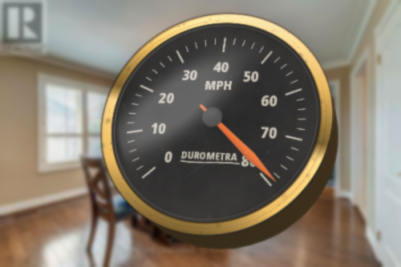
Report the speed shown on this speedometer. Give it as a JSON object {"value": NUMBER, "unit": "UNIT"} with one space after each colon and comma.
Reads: {"value": 79, "unit": "mph"}
